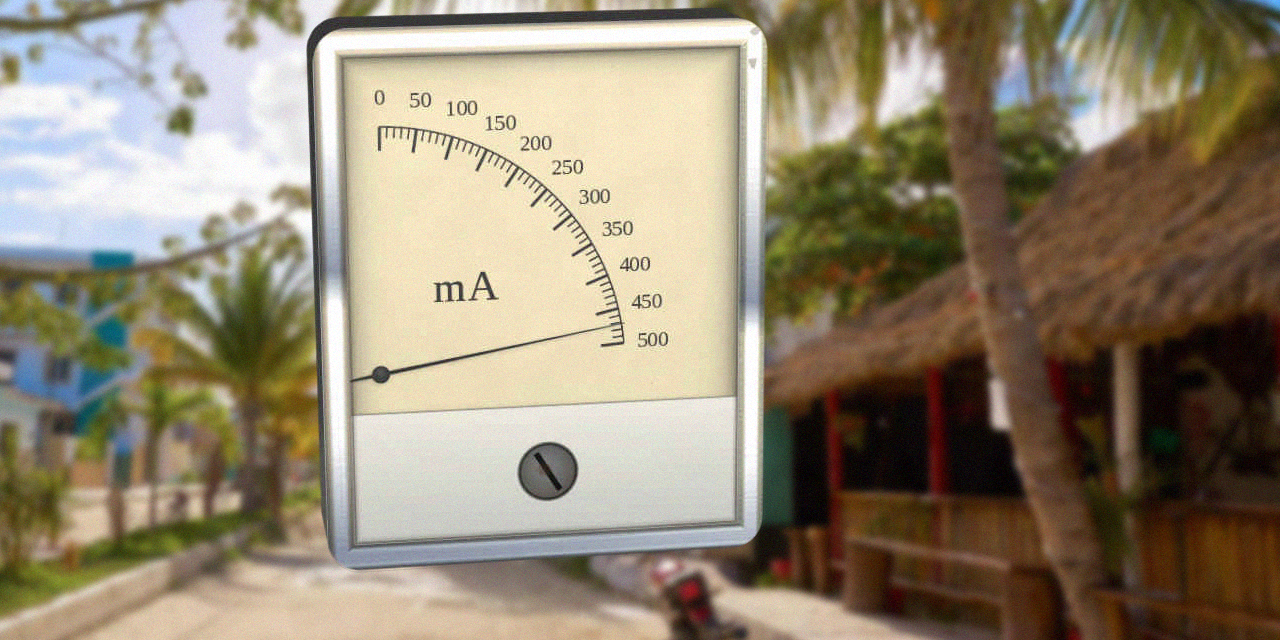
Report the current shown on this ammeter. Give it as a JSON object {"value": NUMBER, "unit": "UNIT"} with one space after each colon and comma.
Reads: {"value": 470, "unit": "mA"}
